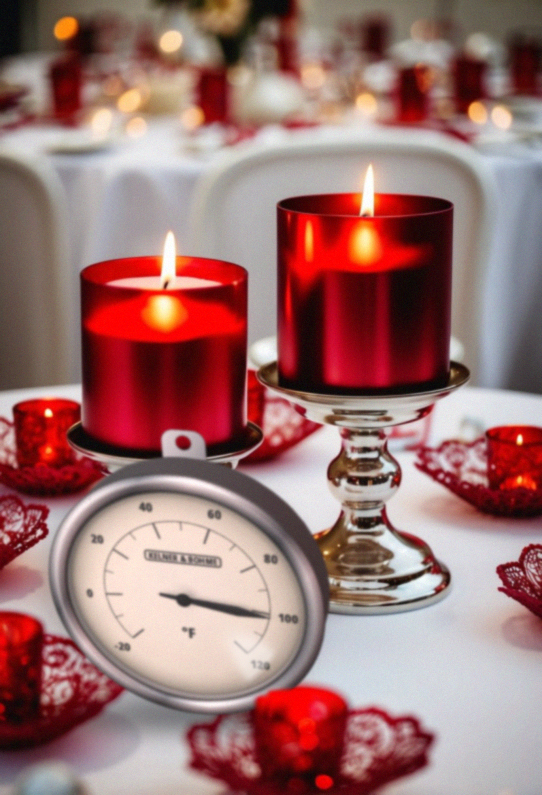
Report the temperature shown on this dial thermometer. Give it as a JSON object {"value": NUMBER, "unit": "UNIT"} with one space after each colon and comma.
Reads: {"value": 100, "unit": "°F"}
